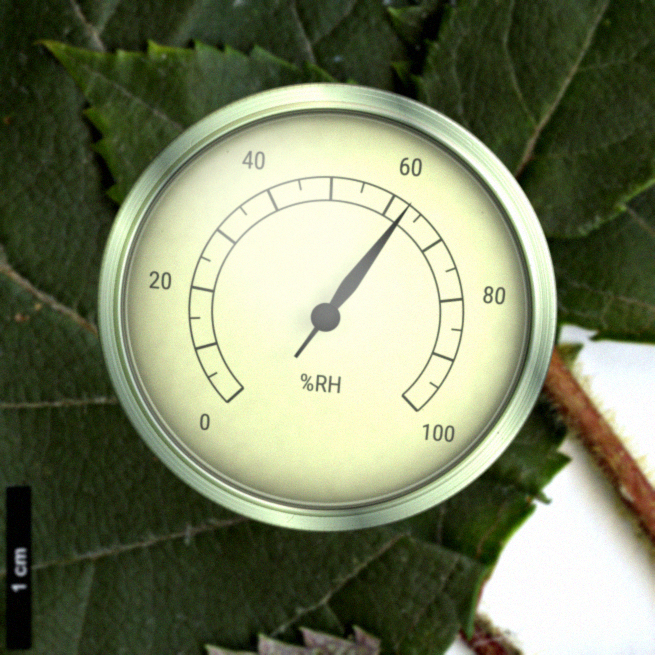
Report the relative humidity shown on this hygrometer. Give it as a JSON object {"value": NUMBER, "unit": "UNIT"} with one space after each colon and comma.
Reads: {"value": 62.5, "unit": "%"}
